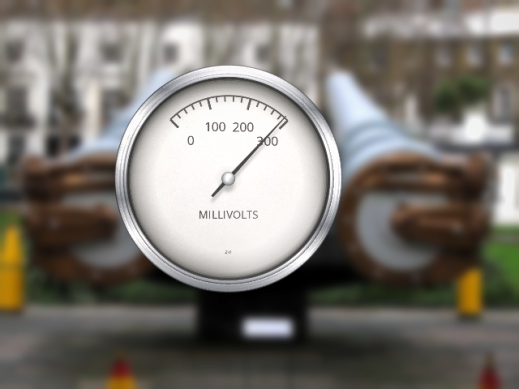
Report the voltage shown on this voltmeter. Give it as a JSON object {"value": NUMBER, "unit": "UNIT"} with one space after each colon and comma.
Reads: {"value": 290, "unit": "mV"}
